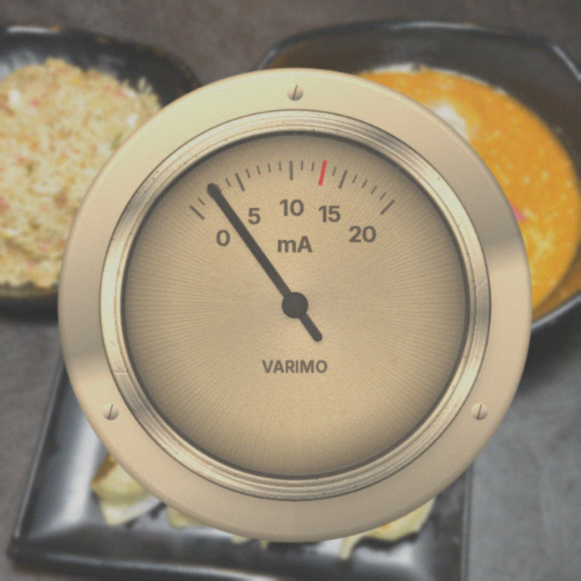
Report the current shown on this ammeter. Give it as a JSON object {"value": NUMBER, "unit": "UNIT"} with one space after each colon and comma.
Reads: {"value": 2.5, "unit": "mA"}
